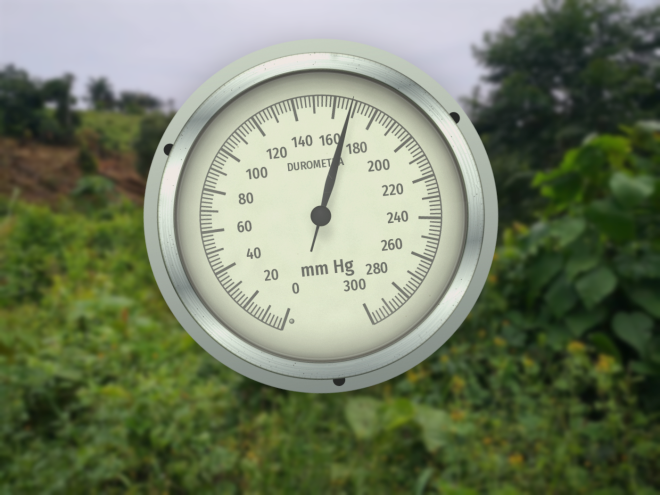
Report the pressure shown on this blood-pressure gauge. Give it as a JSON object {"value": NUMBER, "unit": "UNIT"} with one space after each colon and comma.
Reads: {"value": 168, "unit": "mmHg"}
